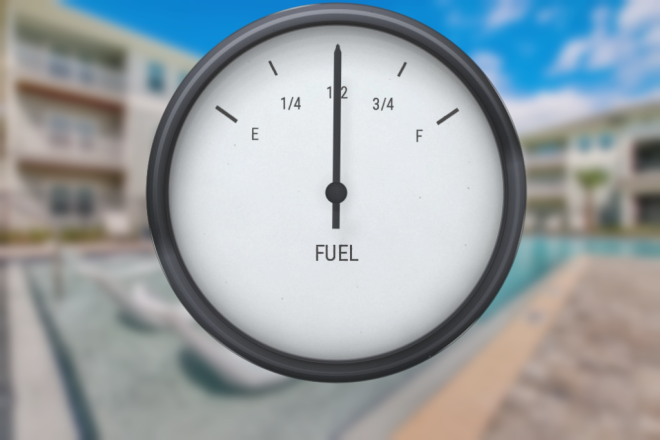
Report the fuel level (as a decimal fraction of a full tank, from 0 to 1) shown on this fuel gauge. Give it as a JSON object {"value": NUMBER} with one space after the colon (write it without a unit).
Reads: {"value": 0.5}
